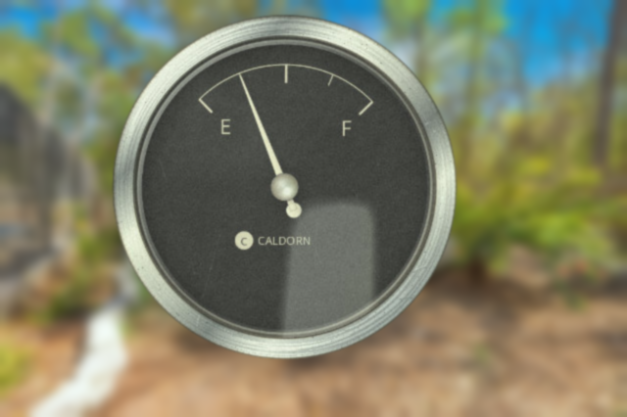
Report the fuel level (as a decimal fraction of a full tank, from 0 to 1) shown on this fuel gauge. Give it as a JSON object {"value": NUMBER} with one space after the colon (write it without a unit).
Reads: {"value": 0.25}
